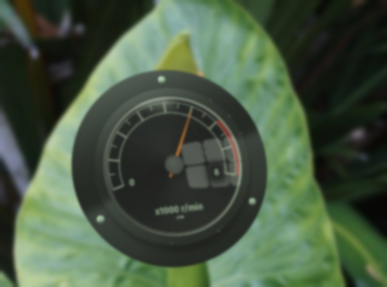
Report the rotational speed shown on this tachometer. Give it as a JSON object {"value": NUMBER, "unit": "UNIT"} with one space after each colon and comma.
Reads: {"value": 5000, "unit": "rpm"}
